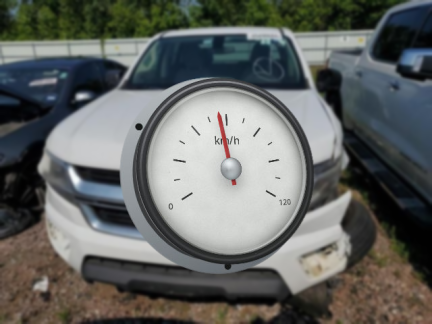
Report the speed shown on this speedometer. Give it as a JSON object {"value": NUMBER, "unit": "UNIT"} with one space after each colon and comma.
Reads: {"value": 55, "unit": "km/h"}
